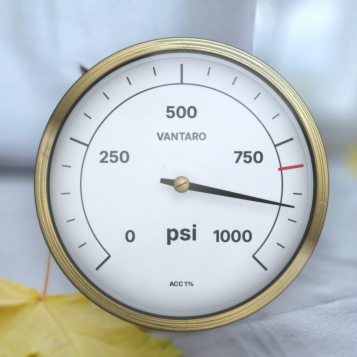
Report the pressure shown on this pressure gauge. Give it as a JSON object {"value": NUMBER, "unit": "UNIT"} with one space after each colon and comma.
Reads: {"value": 875, "unit": "psi"}
